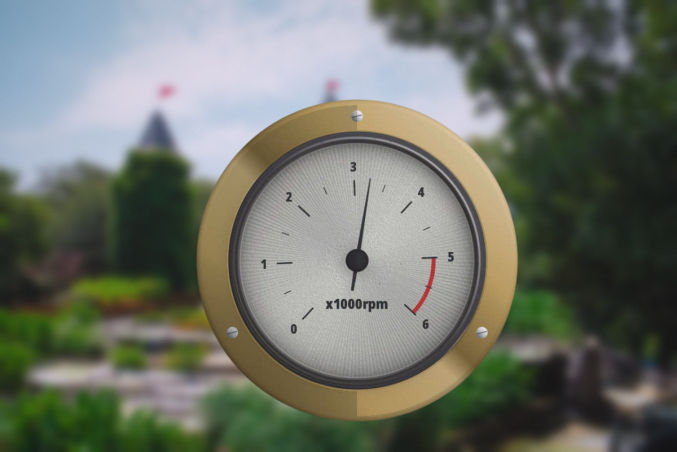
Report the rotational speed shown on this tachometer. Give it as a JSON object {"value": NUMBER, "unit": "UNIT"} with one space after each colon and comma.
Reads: {"value": 3250, "unit": "rpm"}
